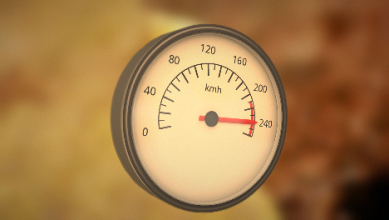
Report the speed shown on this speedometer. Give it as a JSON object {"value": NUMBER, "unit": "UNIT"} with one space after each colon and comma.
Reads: {"value": 240, "unit": "km/h"}
